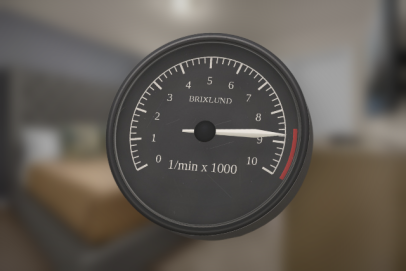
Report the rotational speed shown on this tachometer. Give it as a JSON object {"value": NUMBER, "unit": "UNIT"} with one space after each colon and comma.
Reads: {"value": 8800, "unit": "rpm"}
